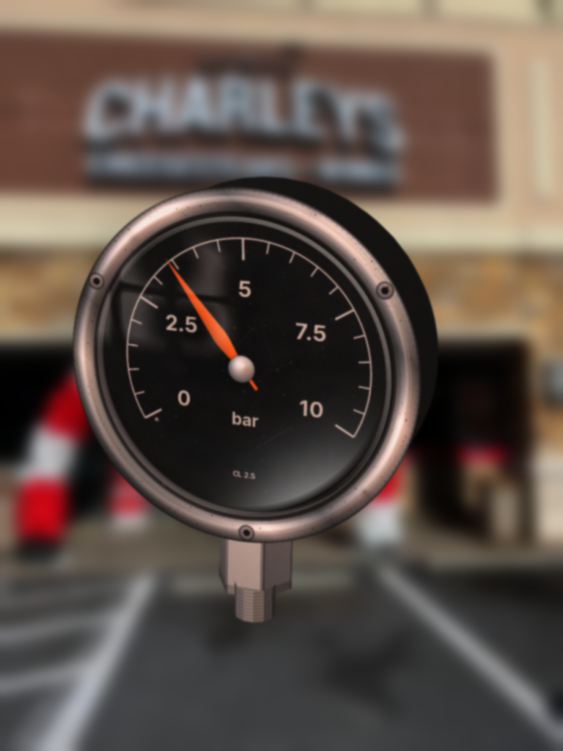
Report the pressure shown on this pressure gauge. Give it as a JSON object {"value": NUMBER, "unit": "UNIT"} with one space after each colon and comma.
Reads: {"value": 3.5, "unit": "bar"}
